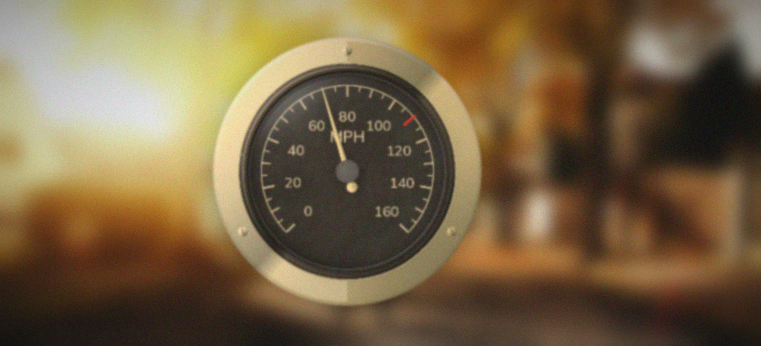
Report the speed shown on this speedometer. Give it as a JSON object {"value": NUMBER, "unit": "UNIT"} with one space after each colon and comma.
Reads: {"value": 70, "unit": "mph"}
